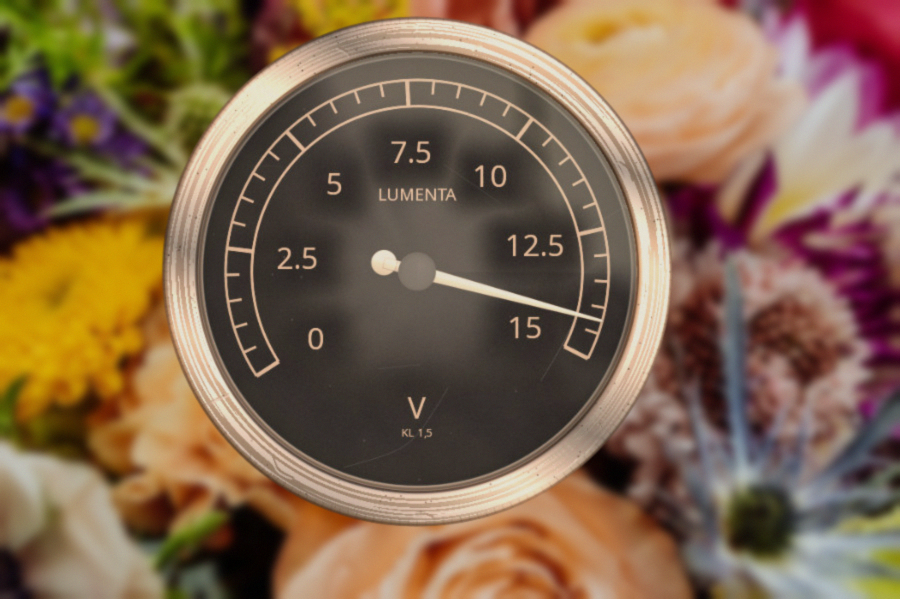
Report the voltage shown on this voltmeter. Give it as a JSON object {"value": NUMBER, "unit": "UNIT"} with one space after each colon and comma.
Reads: {"value": 14.25, "unit": "V"}
